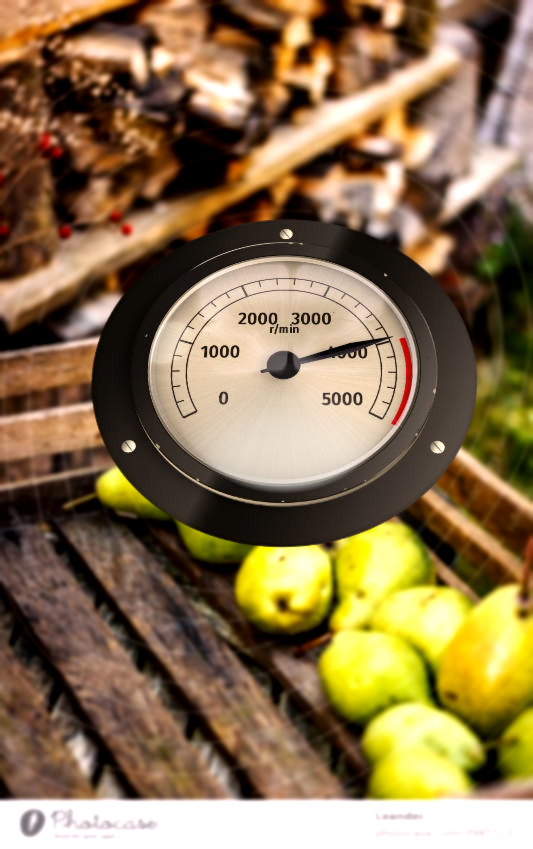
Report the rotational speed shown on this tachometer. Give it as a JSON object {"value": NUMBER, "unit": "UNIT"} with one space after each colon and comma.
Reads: {"value": 4000, "unit": "rpm"}
